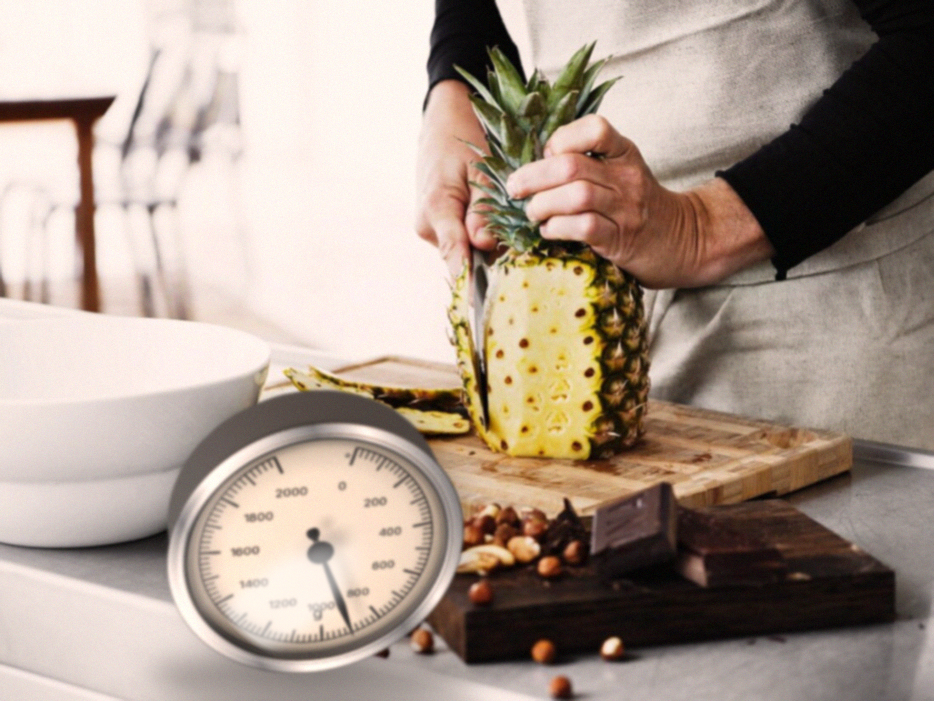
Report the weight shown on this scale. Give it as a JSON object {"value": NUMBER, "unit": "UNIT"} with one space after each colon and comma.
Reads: {"value": 900, "unit": "g"}
